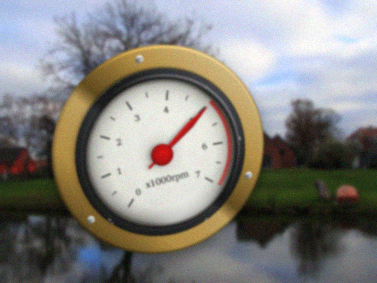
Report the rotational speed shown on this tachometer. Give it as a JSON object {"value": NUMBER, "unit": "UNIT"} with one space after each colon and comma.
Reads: {"value": 5000, "unit": "rpm"}
